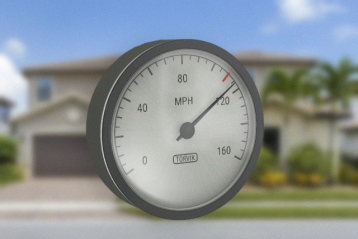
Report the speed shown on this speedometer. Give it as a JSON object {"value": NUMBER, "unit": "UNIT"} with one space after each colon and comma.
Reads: {"value": 115, "unit": "mph"}
